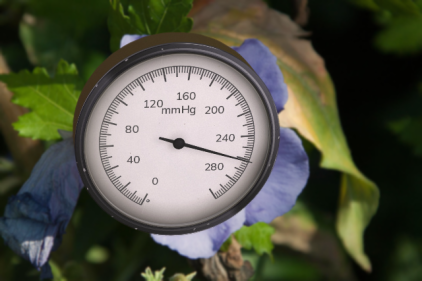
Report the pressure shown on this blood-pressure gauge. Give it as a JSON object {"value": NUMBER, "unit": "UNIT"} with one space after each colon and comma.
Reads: {"value": 260, "unit": "mmHg"}
